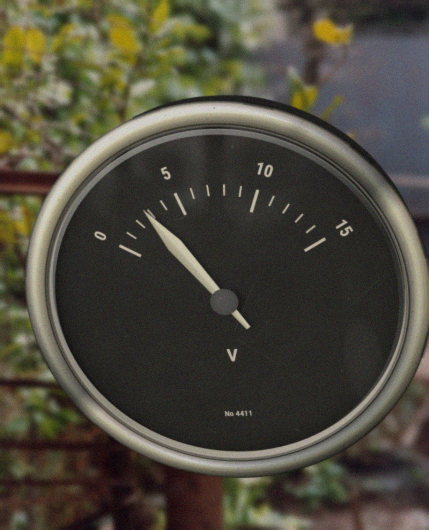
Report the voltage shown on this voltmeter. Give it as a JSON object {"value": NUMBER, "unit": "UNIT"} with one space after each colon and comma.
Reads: {"value": 3, "unit": "V"}
